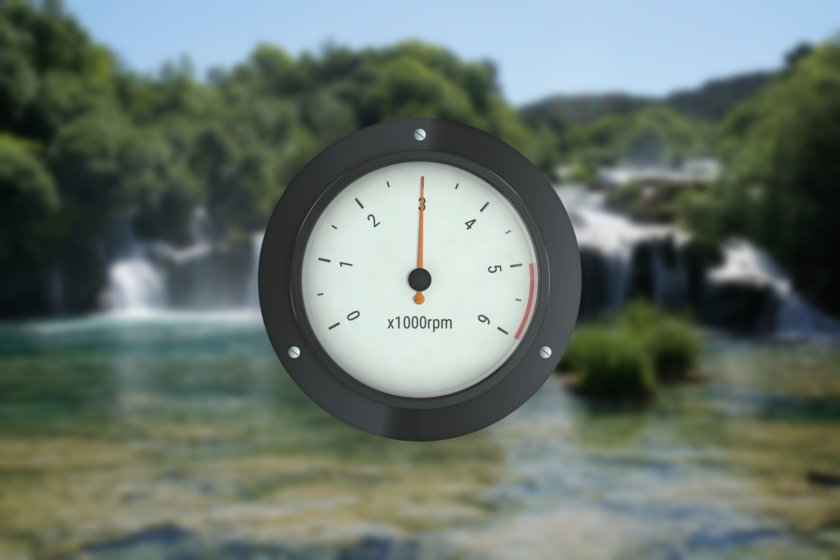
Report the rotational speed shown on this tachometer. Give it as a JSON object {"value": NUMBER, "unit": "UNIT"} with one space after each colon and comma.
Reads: {"value": 3000, "unit": "rpm"}
